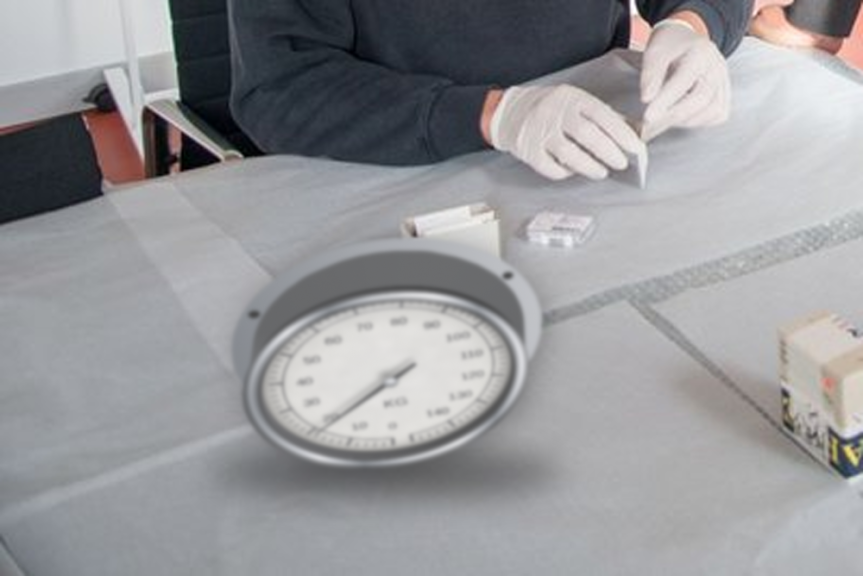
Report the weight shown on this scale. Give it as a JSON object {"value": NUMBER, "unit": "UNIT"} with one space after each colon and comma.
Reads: {"value": 20, "unit": "kg"}
